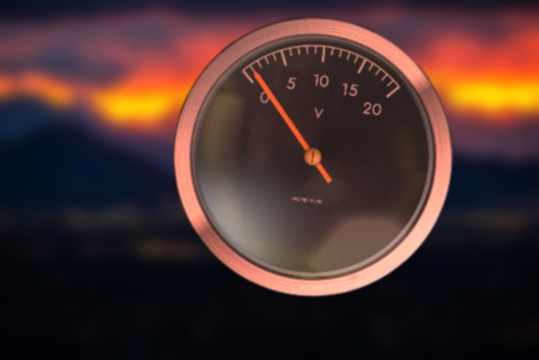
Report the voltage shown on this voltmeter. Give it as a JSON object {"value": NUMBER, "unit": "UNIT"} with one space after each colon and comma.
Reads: {"value": 1, "unit": "V"}
